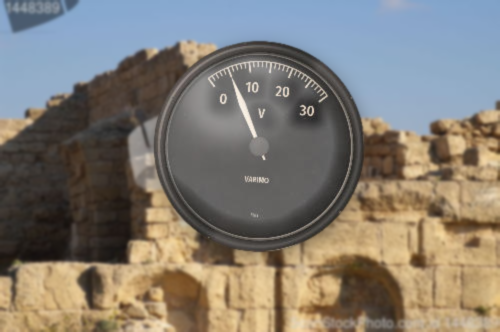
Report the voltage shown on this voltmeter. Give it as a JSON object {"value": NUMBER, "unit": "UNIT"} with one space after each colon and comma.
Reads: {"value": 5, "unit": "V"}
